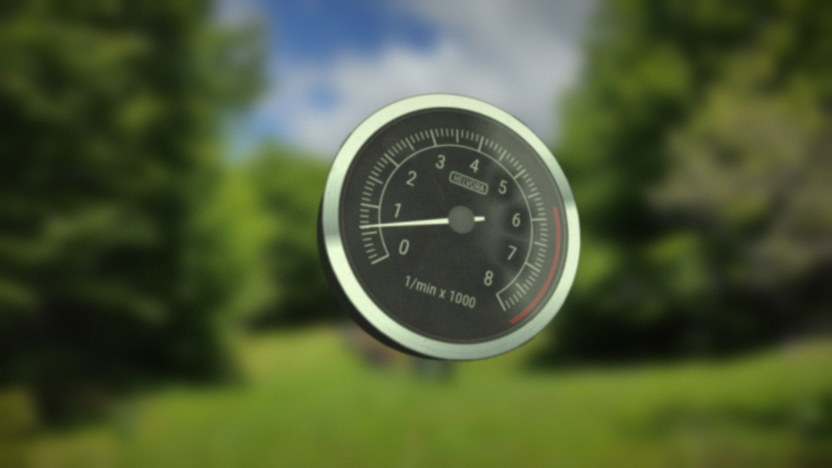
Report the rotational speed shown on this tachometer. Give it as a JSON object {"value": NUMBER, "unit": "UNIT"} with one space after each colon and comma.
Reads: {"value": 600, "unit": "rpm"}
